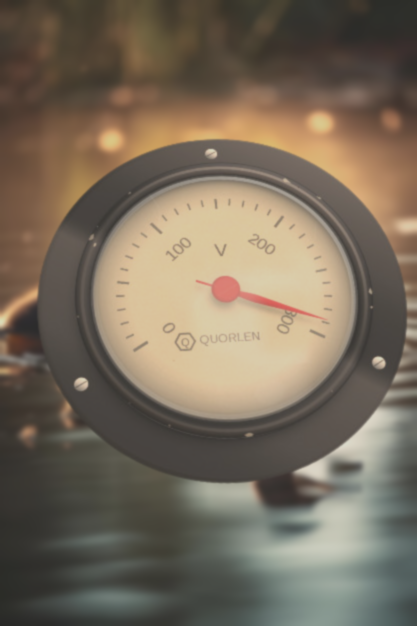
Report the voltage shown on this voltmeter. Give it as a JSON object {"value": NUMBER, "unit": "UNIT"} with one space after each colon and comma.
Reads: {"value": 290, "unit": "V"}
